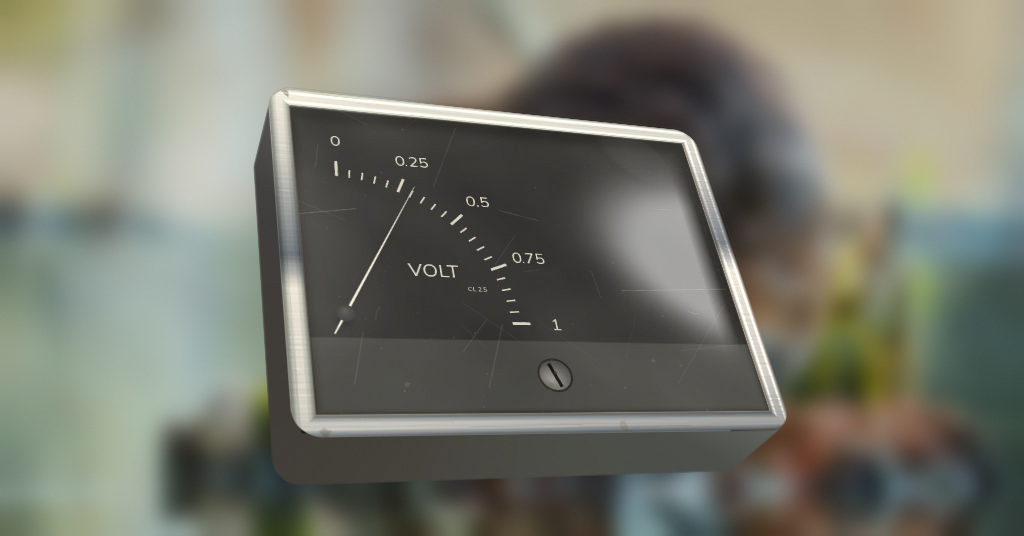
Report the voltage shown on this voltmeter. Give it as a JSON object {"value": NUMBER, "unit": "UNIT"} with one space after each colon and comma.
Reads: {"value": 0.3, "unit": "V"}
